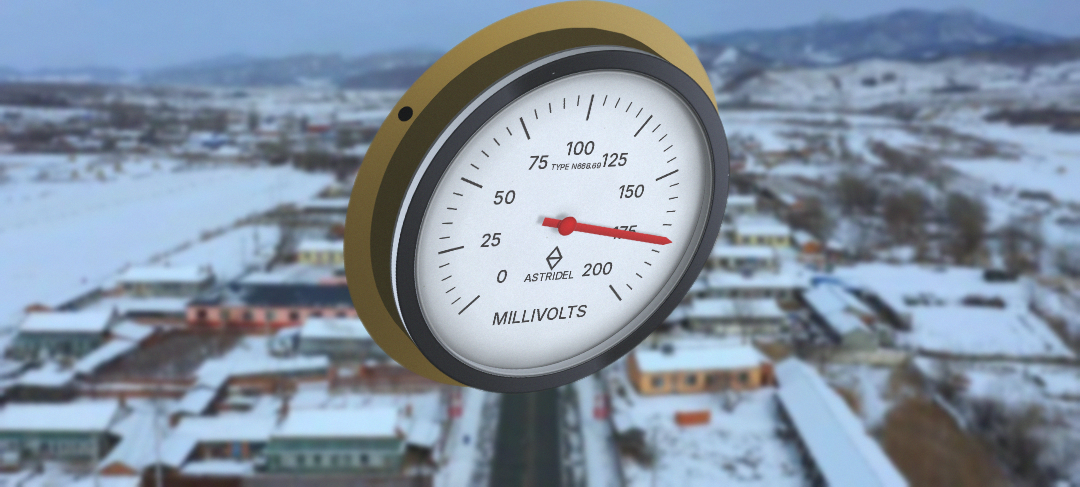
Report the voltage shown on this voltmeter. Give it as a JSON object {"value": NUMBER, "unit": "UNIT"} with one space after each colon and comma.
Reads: {"value": 175, "unit": "mV"}
